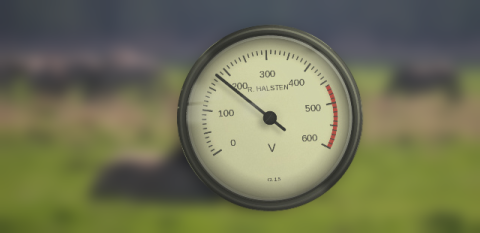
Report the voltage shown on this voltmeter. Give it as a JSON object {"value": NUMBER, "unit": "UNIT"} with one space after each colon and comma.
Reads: {"value": 180, "unit": "V"}
